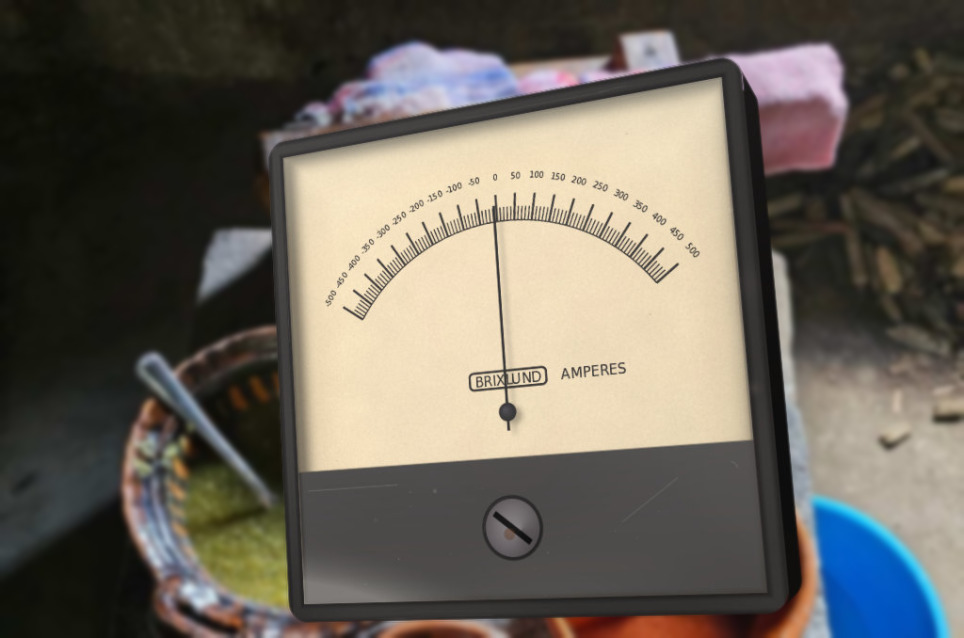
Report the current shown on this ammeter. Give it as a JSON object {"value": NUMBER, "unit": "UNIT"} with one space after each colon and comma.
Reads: {"value": 0, "unit": "A"}
